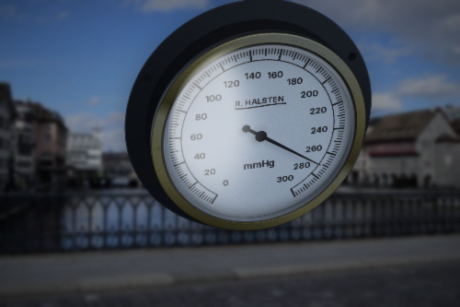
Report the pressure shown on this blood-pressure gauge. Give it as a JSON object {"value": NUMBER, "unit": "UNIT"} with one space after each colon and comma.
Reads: {"value": 270, "unit": "mmHg"}
